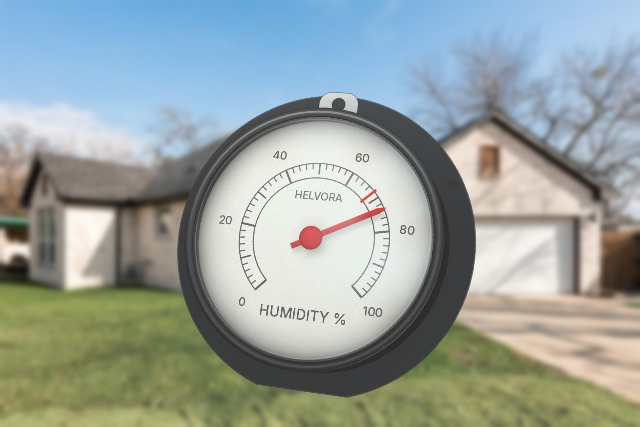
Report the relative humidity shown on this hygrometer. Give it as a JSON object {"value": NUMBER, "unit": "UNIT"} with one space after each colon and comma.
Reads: {"value": 74, "unit": "%"}
